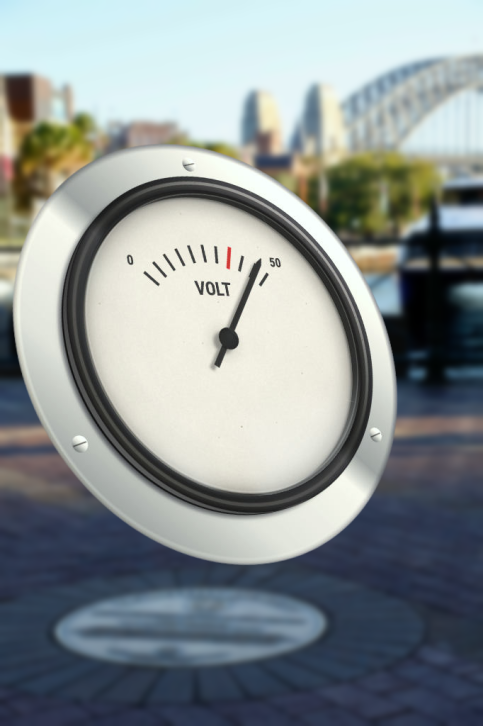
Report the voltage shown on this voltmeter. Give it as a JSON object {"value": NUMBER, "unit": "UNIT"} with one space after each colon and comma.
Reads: {"value": 45, "unit": "V"}
